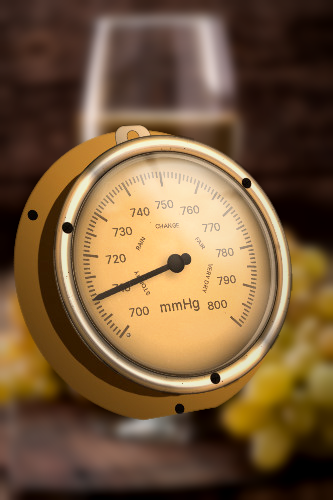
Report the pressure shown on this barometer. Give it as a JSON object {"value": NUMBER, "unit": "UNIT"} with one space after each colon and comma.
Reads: {"value": 710, "unit": "mmHg"}
